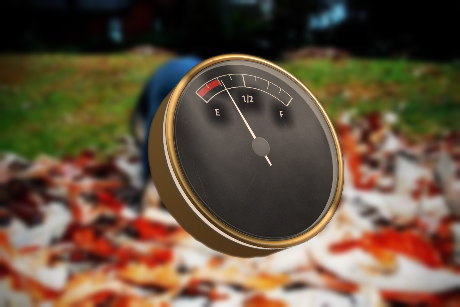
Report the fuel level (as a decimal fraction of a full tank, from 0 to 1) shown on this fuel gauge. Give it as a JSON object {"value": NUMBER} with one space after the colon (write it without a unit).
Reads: {"value": 0.25}
